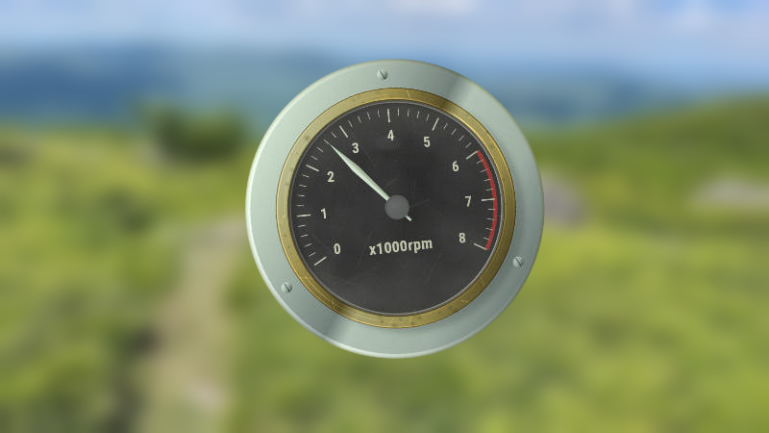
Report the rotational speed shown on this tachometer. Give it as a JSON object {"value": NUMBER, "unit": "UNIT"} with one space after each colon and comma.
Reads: {"value": 2600, "unit": "rpm"}
